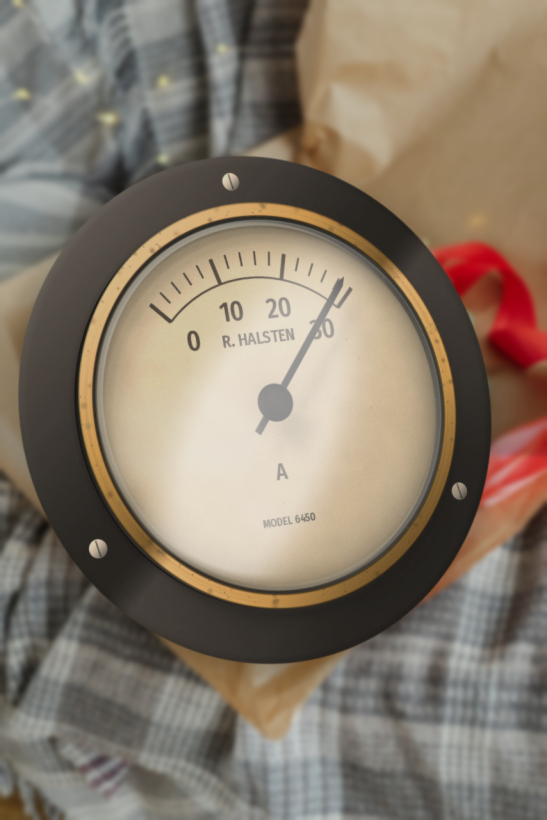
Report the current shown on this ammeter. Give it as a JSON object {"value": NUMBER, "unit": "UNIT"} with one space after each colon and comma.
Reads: {"value": 28, "unit": "A"}
